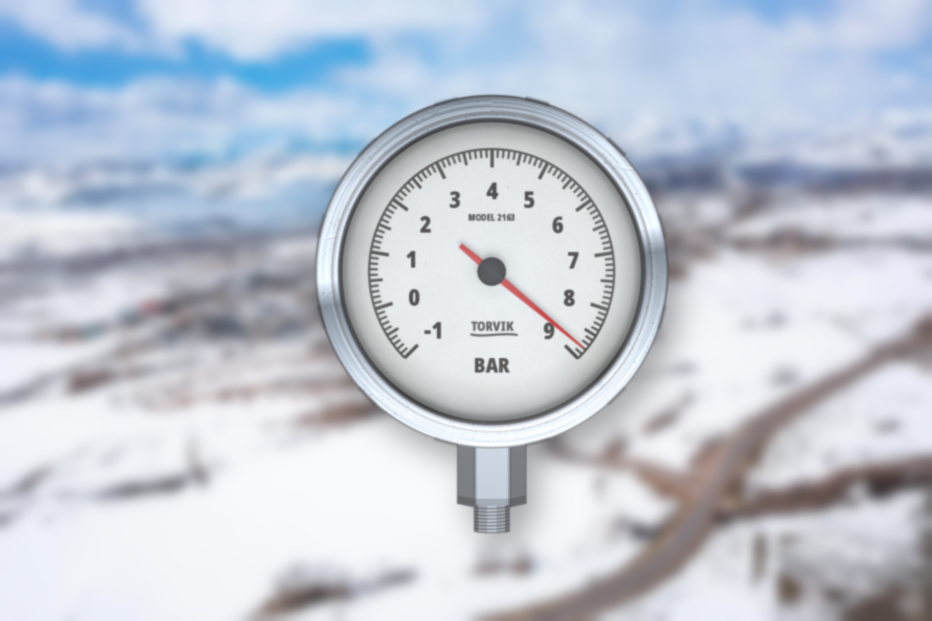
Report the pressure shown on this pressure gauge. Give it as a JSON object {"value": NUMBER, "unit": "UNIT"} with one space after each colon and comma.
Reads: {"value": 8.8, "unit": "bar"}
